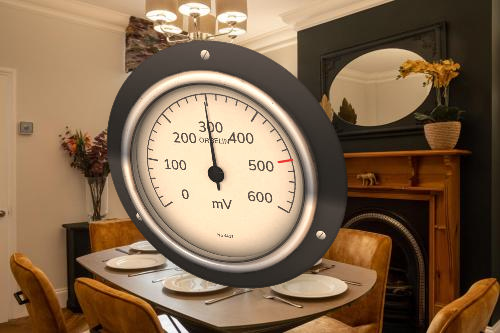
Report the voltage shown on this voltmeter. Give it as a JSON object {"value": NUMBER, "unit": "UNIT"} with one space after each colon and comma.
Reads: {"value": 300, "unit": "mV"}
